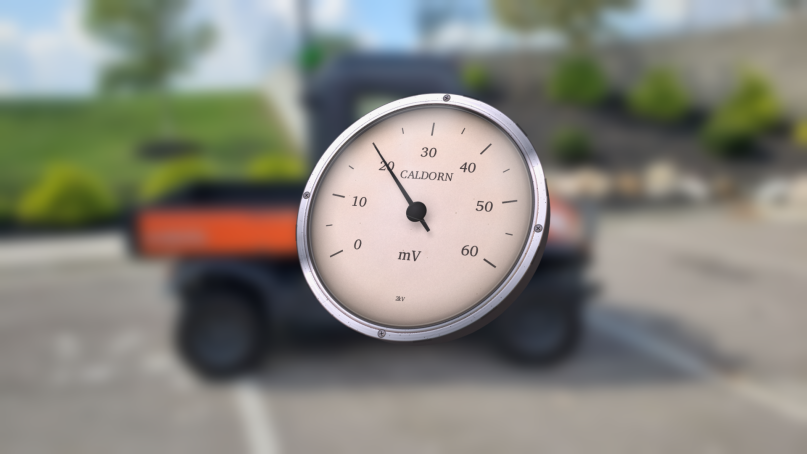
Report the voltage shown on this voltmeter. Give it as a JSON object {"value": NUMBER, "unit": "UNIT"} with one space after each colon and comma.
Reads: {"value": 20, "unit": "mV"}
